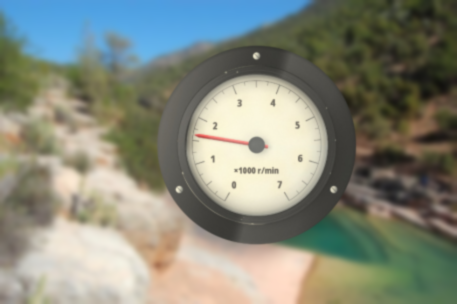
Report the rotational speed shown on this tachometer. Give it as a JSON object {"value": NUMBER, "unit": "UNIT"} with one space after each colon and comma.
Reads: {"value": 1625, "unit": "rpm"}
